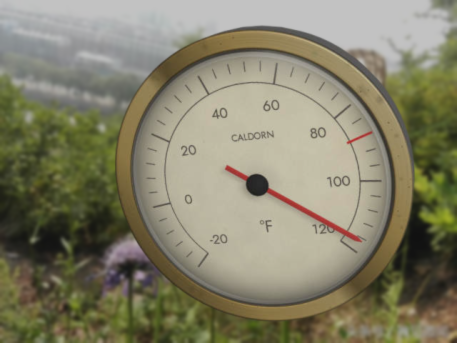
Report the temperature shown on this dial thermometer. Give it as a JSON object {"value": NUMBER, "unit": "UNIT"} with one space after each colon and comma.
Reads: {"value": 116, "unit": "°F"}
